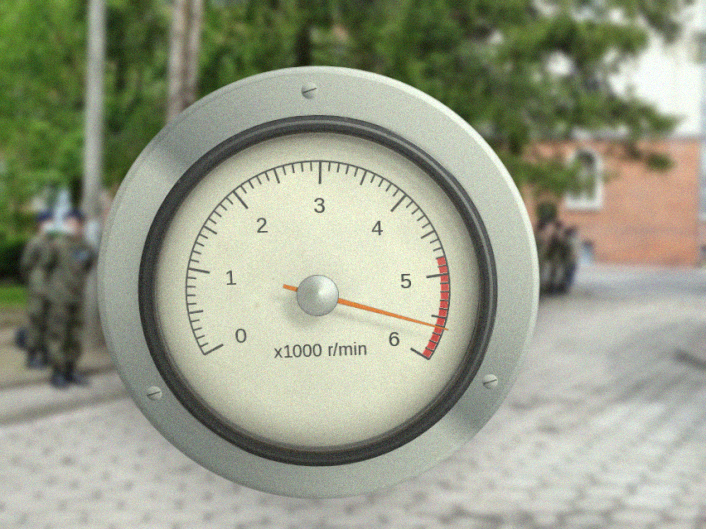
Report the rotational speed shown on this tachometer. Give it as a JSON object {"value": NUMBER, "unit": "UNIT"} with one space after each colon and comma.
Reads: {"value": 5600, "unit": "rpm"}
